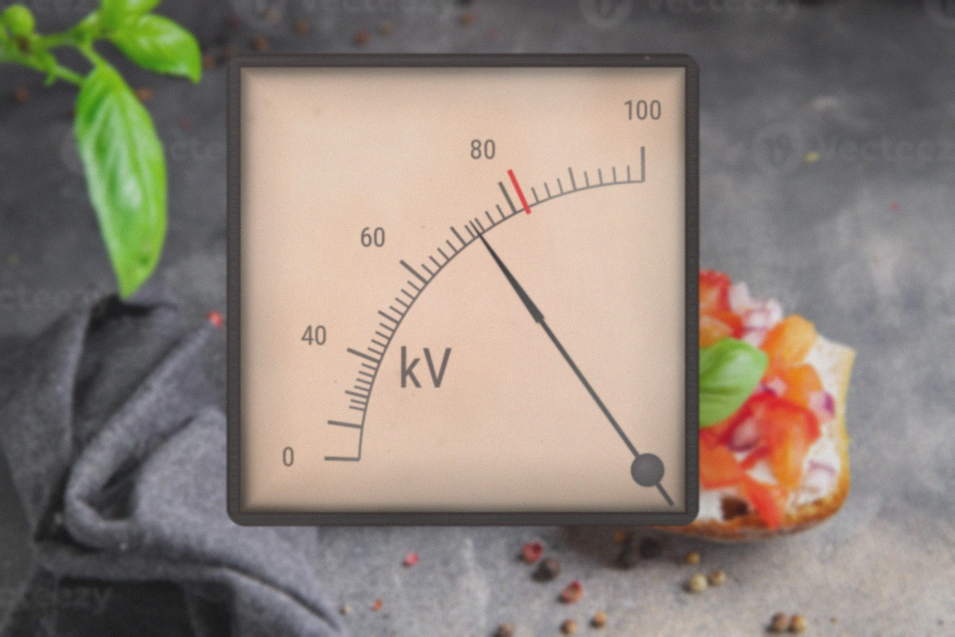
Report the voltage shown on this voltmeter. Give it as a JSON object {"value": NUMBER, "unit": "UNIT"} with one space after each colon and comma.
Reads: {"value": 73, "unit": "kV"}
